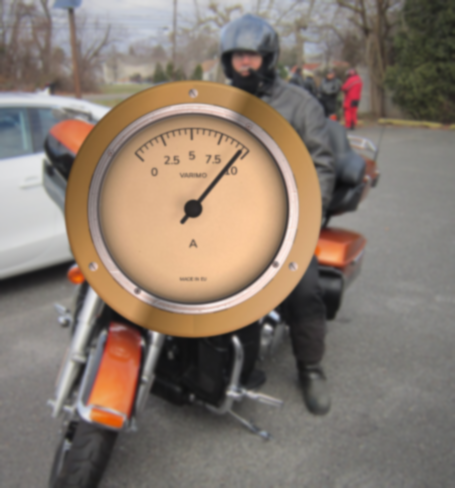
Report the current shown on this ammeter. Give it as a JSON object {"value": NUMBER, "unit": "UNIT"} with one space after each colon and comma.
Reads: {"value": 9.5, "unit": "A"}
